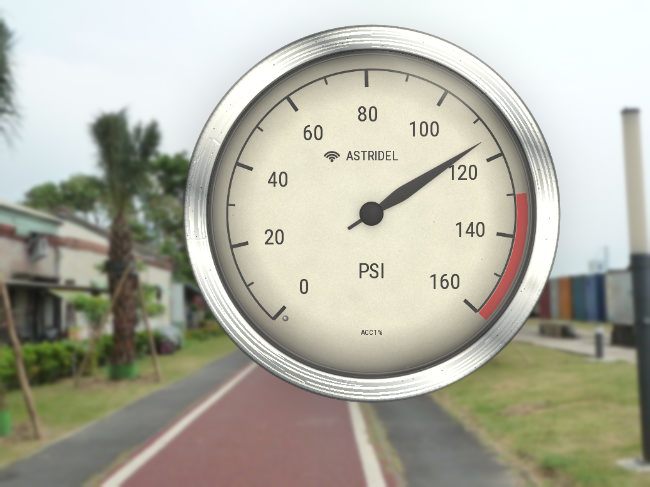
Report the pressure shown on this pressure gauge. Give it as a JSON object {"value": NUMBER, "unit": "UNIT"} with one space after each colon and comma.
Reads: {"value": 115, "unit": "psi"}
